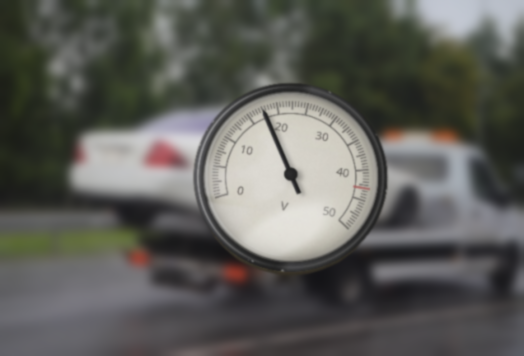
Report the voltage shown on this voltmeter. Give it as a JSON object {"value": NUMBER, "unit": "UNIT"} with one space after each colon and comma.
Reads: {"value": 17.5, "unit": "V"}
